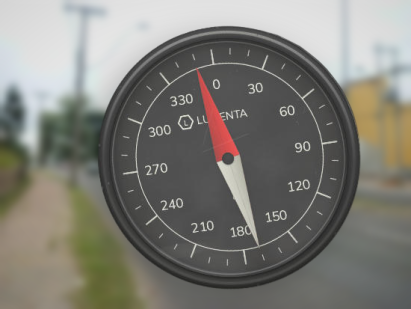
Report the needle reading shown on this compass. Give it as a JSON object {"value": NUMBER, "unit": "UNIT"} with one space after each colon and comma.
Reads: {"value": 350, "unit": "°"}
